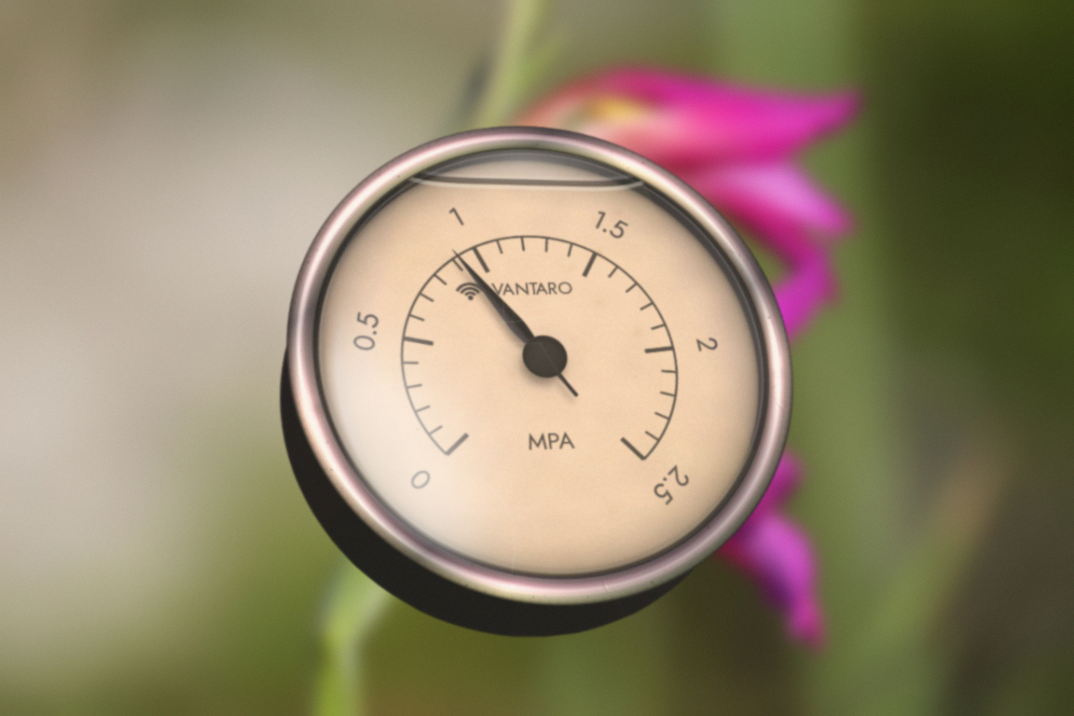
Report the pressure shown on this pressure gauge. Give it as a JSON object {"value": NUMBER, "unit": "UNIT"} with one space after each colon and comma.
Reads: {"value": 0.9, "unit": "MPa"}
